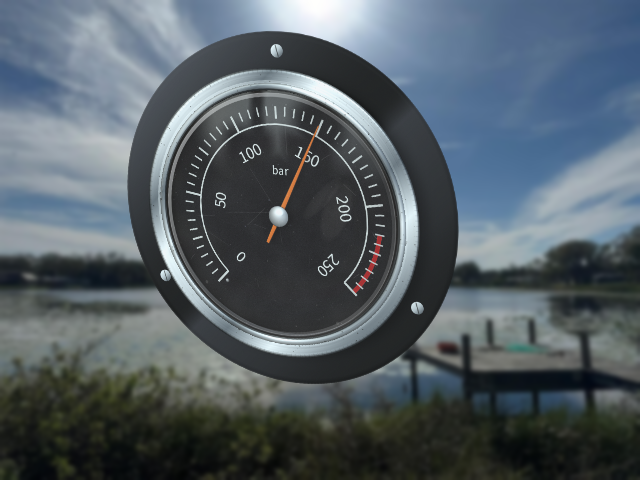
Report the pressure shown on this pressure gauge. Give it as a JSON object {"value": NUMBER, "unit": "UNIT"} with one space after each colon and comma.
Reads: {"value": 150, "unit": "bar"}
